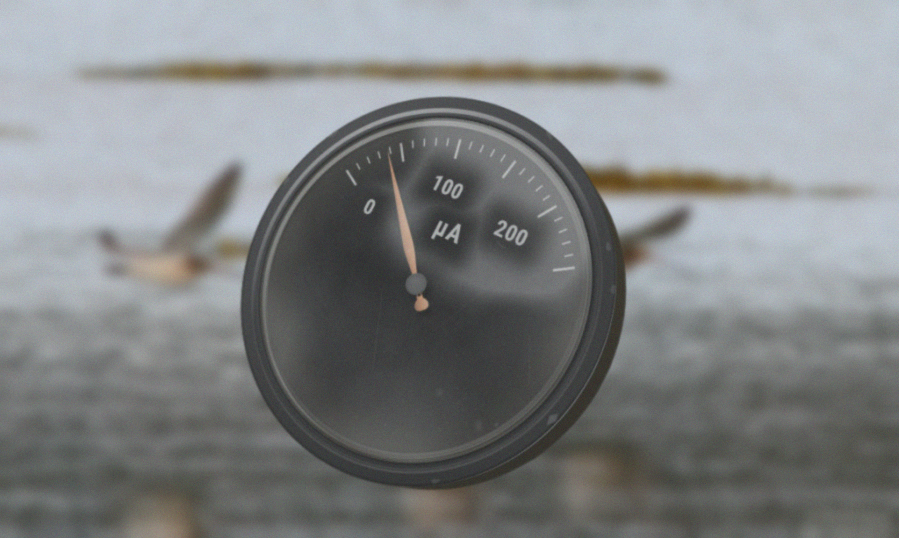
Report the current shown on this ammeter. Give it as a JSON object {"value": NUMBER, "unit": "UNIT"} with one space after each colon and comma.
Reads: {"value": 40, "unit": "µA"}
